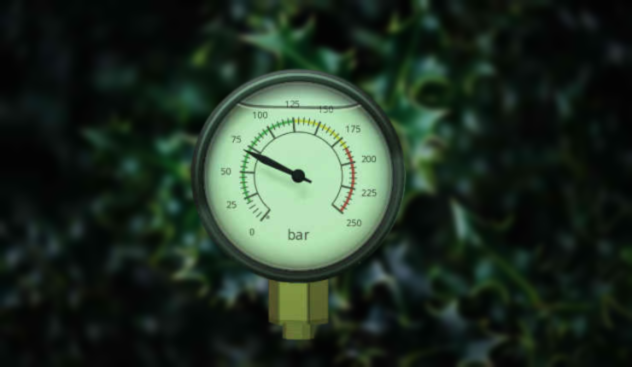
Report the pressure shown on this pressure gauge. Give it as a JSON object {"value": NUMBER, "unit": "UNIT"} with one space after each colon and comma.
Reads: {"value": 70, "unit": "bar"}
